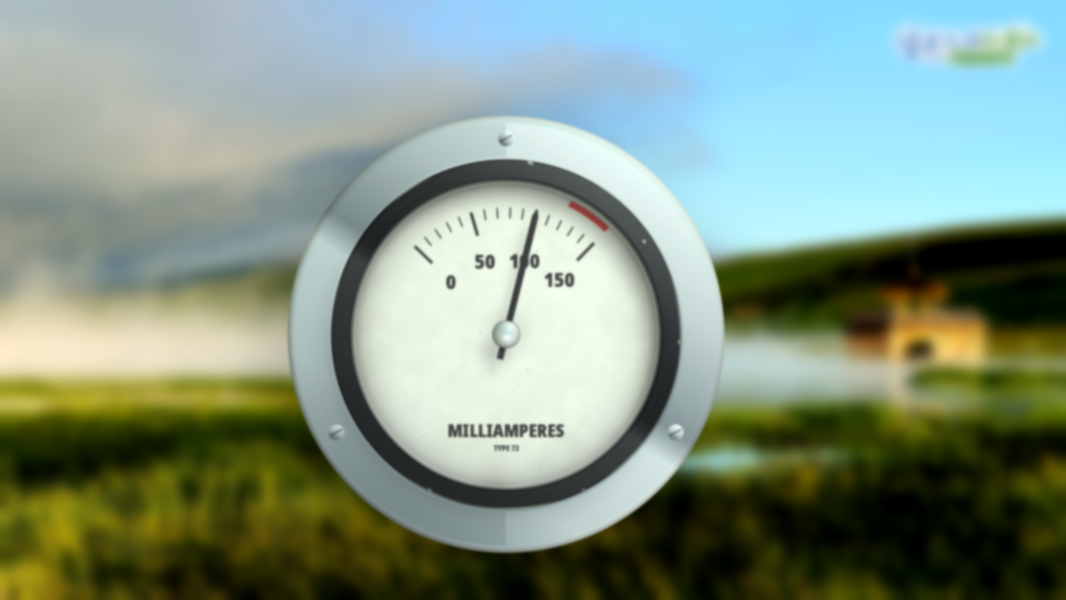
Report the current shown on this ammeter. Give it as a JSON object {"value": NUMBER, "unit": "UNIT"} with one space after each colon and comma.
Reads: {"value": 100, "unit": "mA"}
